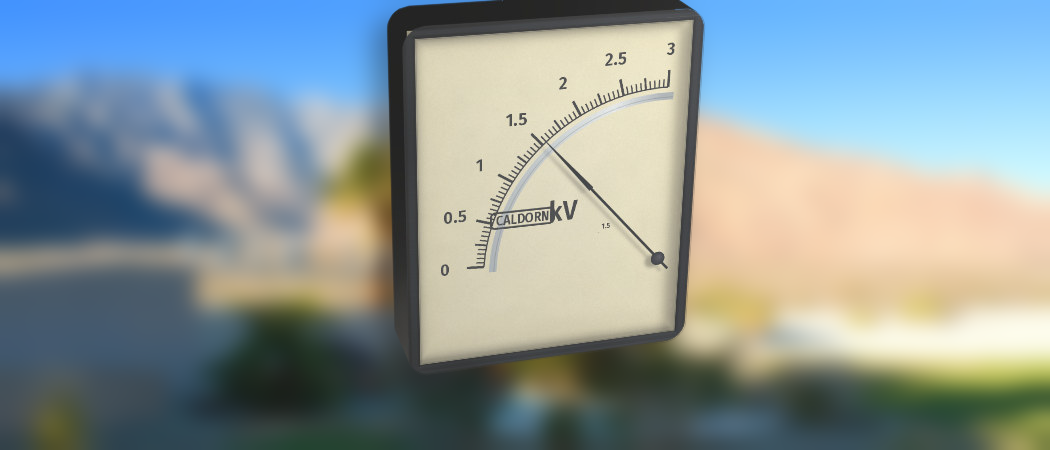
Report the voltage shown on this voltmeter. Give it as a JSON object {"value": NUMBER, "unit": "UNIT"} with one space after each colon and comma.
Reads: {"value": 1.55, "unit": "kV"}
